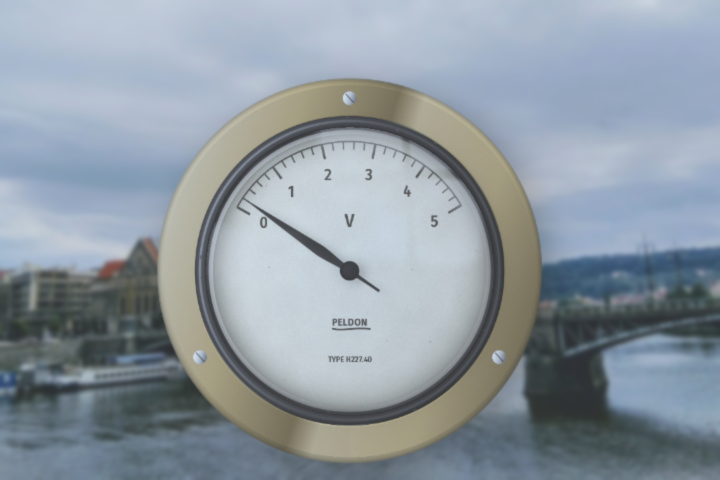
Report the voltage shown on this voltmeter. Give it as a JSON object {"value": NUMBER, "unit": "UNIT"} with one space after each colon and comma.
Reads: {"value": 0.2, "unit": "V"}
